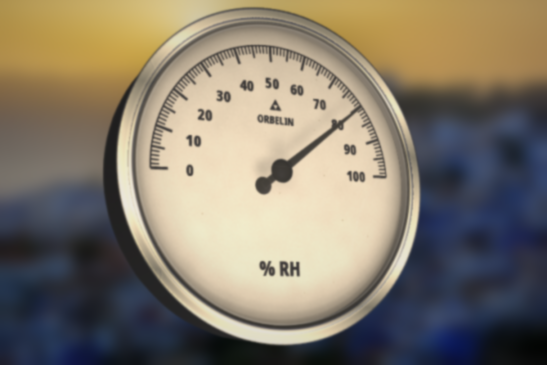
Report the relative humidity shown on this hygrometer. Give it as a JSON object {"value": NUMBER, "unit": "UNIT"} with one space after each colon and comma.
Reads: {"value": 80, "unit": "%"}
